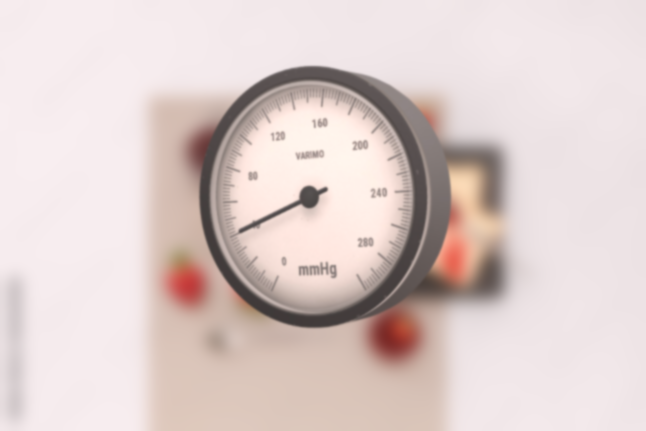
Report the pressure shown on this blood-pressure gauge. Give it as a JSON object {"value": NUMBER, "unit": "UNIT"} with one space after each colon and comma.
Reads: {"value": 40, "unit": "mmHg"}
